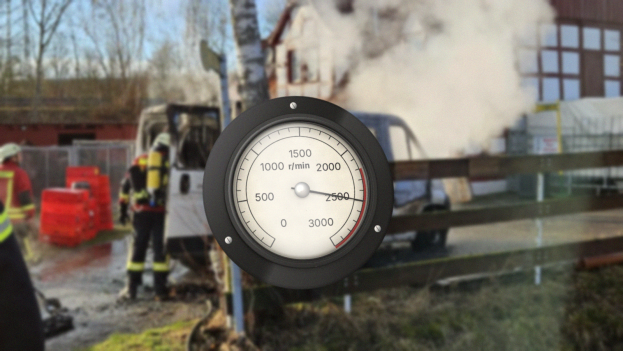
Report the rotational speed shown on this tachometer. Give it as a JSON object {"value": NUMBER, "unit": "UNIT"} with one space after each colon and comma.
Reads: {"value": 2500, "unit": "rpm"}
